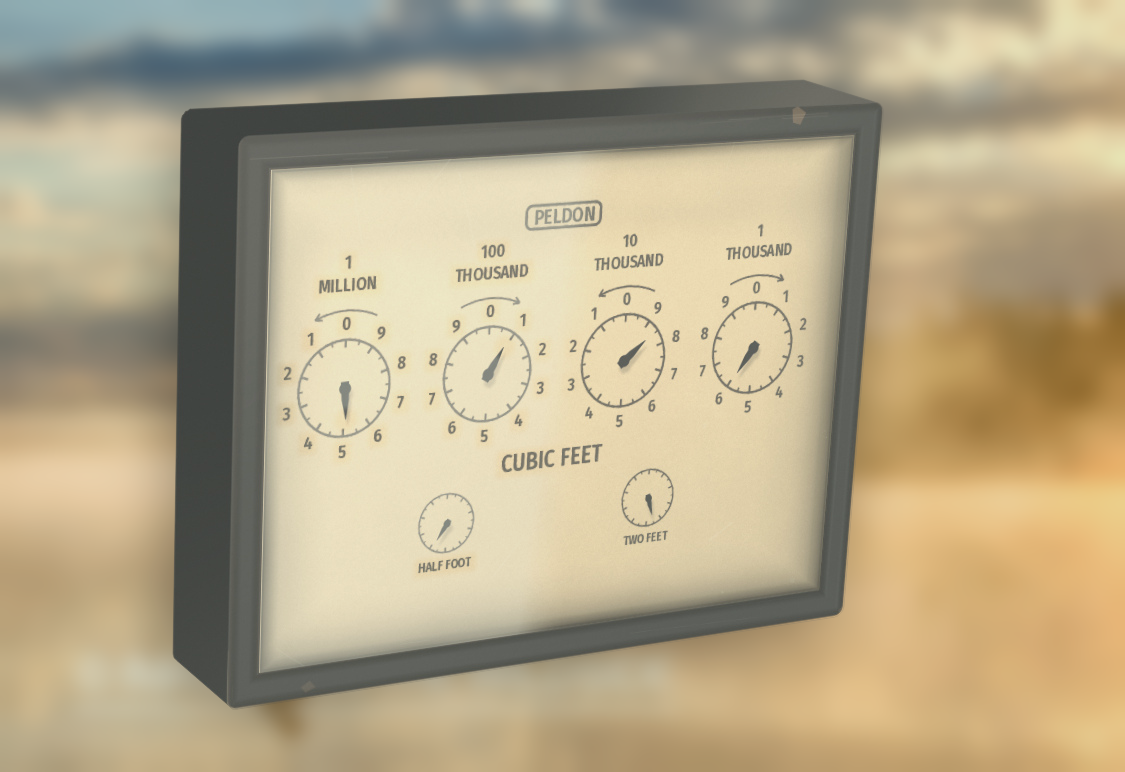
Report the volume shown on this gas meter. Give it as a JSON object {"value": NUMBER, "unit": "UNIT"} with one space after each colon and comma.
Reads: {"value": 508600, "unit": "ft³"}
